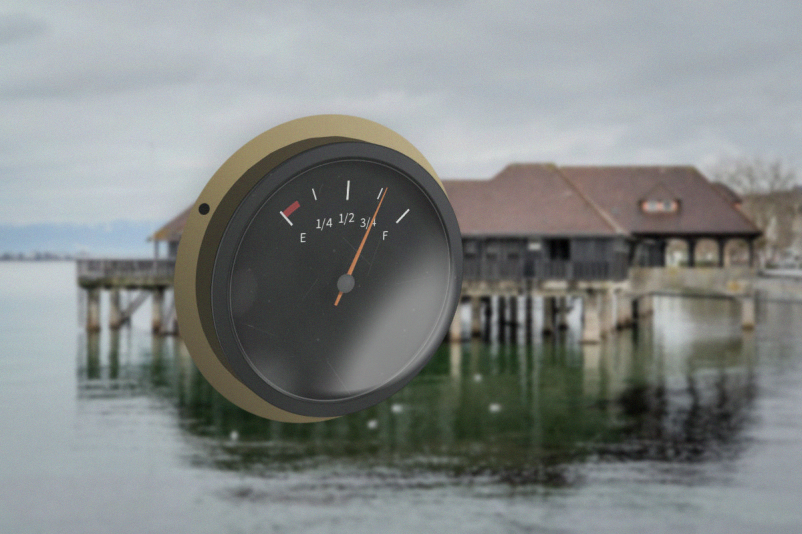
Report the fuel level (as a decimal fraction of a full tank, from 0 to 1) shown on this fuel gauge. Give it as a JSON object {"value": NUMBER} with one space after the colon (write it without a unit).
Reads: {"value": 0.75}
